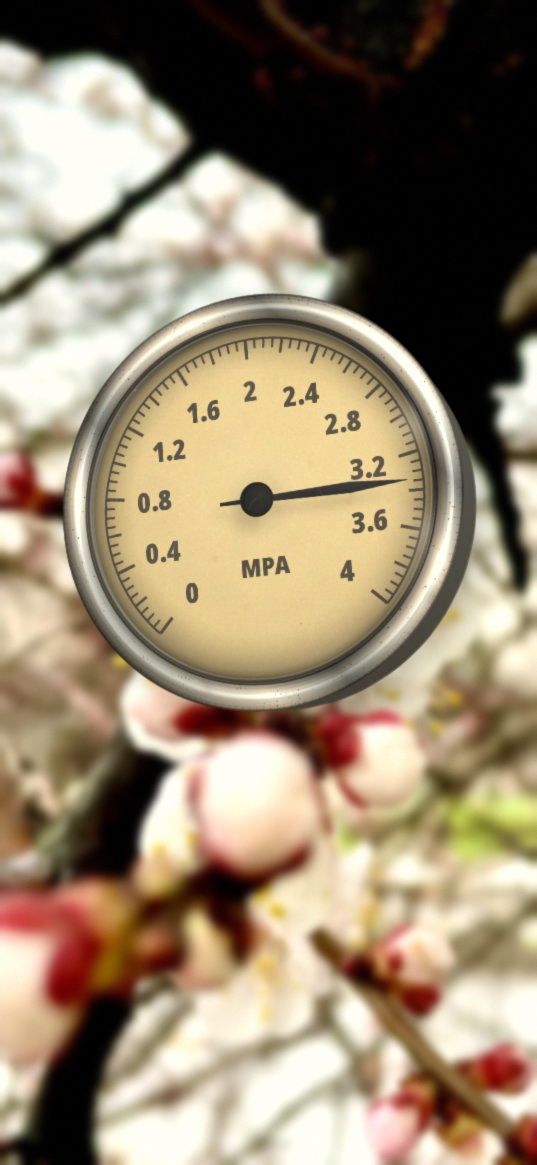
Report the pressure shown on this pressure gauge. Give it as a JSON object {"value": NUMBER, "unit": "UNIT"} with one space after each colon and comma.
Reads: {"value": 3.35, "unit": "MPa"}
